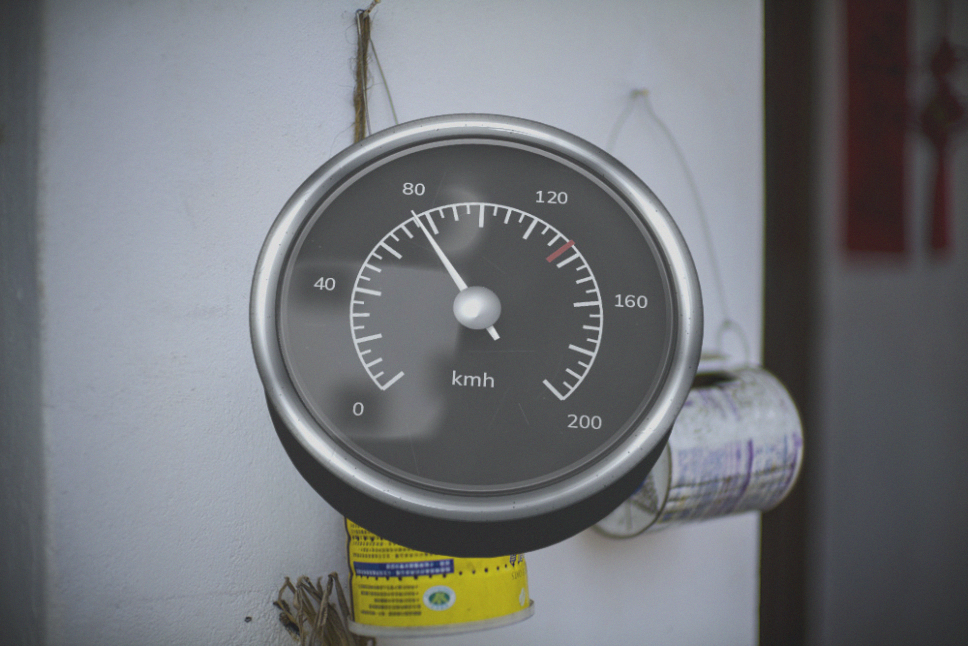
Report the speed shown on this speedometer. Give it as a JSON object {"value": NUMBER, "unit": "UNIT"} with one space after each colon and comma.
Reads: {"value": 75, "unit": "km/h"}
